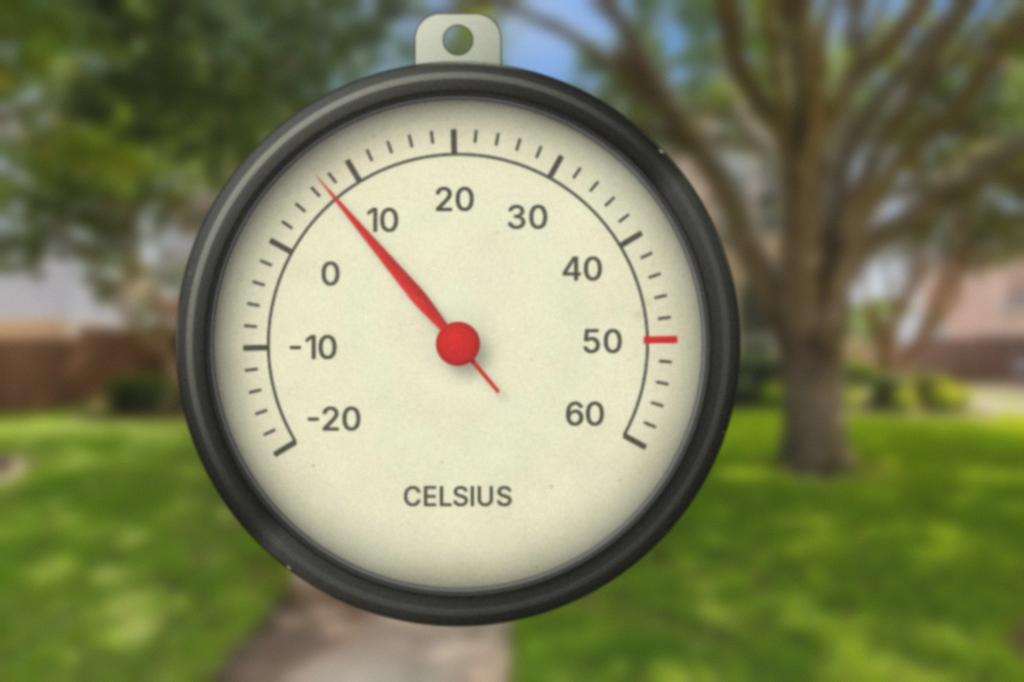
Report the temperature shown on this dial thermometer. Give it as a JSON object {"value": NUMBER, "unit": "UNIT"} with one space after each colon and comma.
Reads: {"value": 7, "unit": "°C"}
